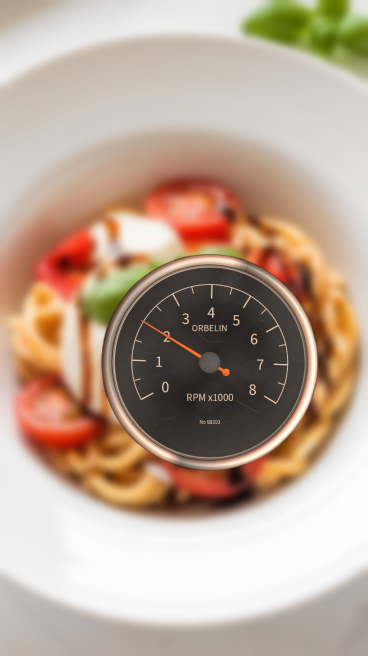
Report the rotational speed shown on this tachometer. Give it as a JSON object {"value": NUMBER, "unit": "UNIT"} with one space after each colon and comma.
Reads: {"value": 2000, "unit": "rpm"}
